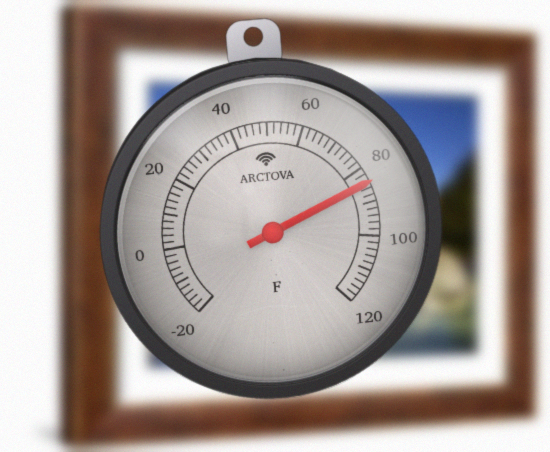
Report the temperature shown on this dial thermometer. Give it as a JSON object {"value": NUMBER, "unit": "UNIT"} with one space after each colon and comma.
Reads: {"value": 84, "unit": "°F"}
